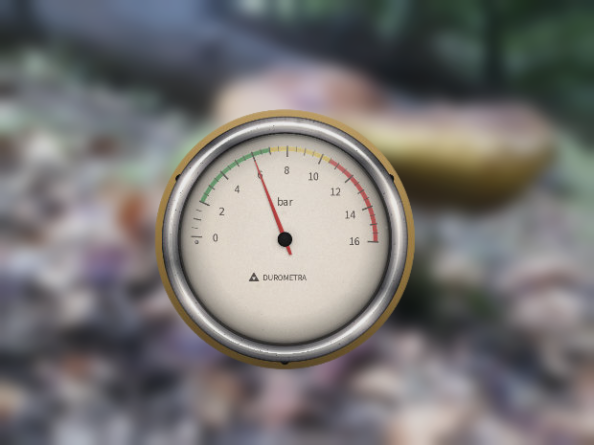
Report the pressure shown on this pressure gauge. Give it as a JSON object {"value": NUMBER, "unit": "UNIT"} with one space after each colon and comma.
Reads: {"value": 6, "unit": "bar"}
